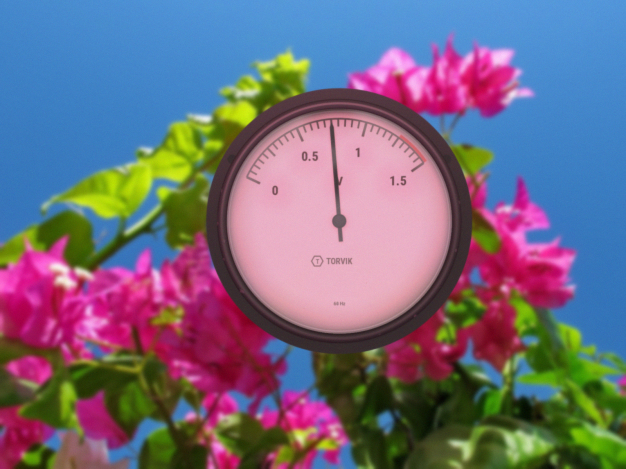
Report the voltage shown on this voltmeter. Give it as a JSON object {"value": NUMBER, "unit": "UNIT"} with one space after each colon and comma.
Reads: {"value": 0.75, "unit": "V"}
